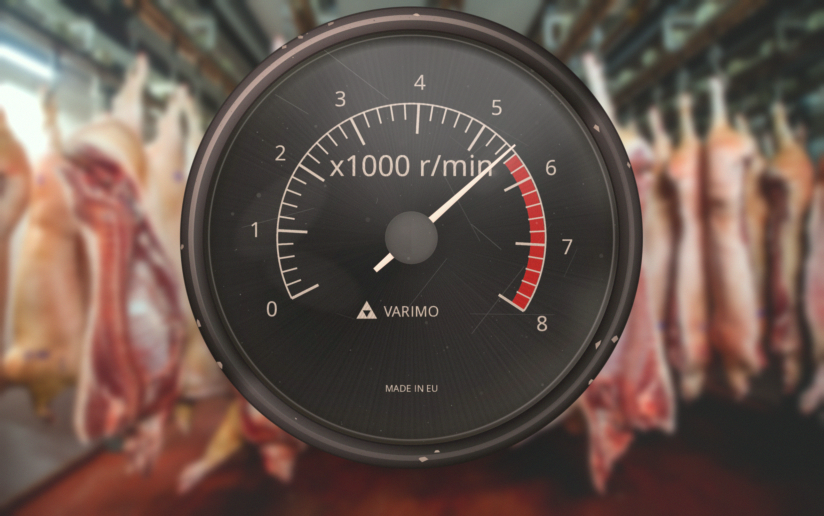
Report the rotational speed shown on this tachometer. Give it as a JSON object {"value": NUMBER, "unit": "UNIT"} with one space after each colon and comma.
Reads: {"value": 5500, "unit": "rpm"}
